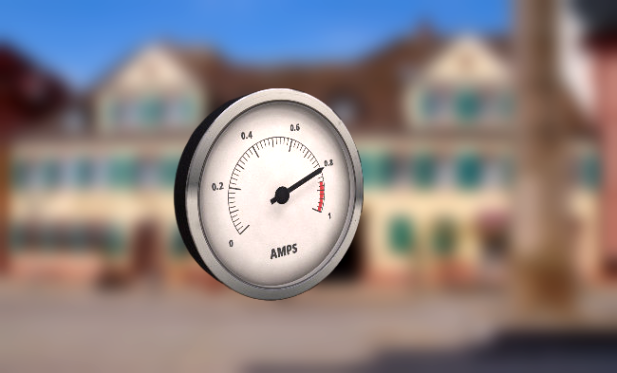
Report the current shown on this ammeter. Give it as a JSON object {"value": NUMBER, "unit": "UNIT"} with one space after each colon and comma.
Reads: {"value": 0.8, "unit": "A"}
